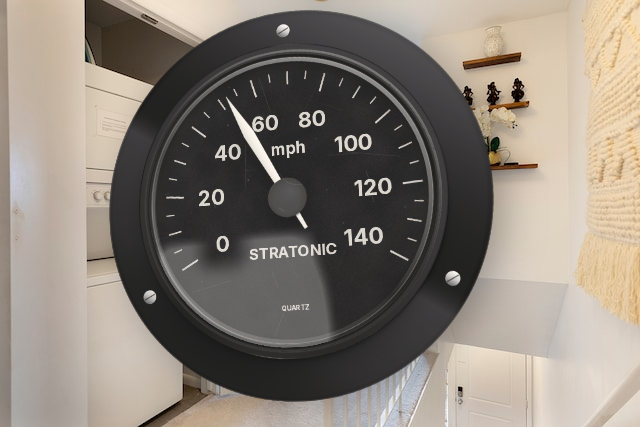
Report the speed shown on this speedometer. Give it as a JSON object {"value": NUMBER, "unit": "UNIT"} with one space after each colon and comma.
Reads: {"value": 52.5, "unit": "mph"}
